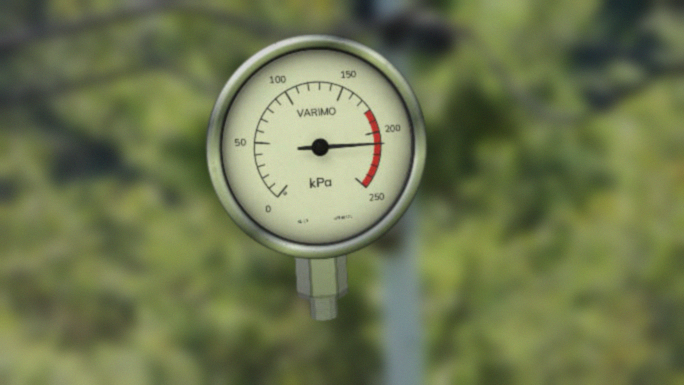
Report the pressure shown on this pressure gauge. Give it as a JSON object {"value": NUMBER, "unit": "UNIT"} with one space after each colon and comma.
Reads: {"value": 210, "unit": "kPa"}
